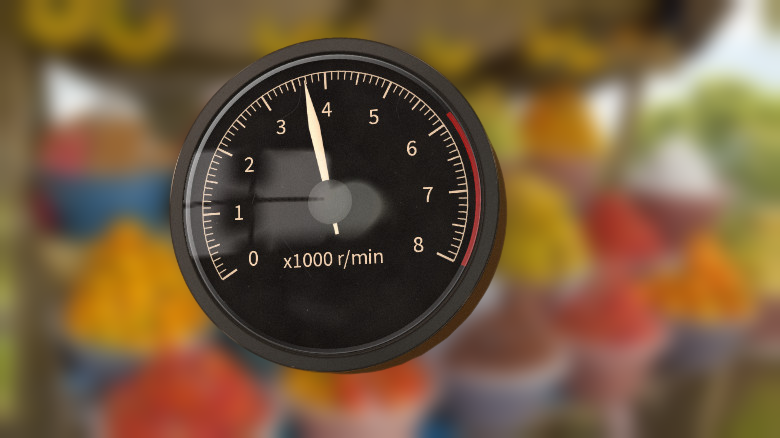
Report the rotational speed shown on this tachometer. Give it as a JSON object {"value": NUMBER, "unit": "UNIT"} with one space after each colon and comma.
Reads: {"value": 3700, "unit": "rpm"}
